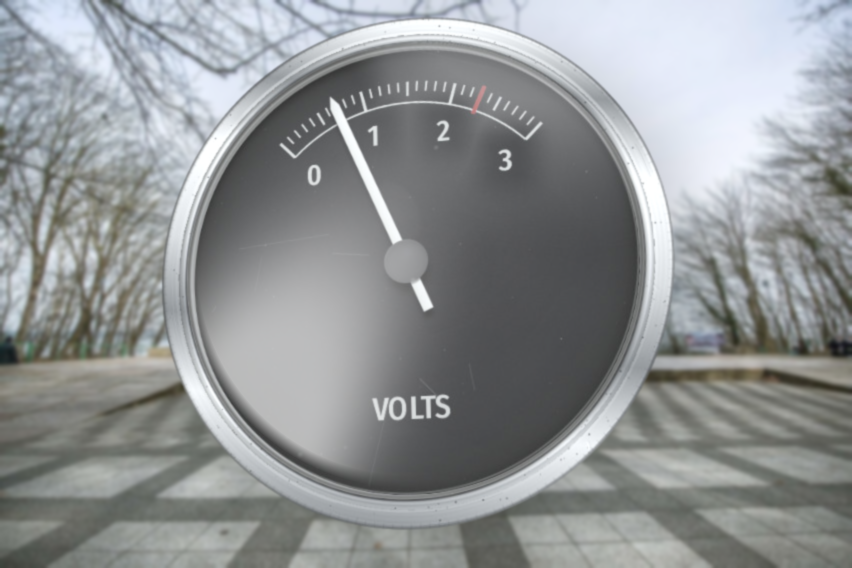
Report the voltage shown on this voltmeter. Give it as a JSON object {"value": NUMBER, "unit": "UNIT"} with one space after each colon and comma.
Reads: {"value": 0.7, "unit": "V"}
